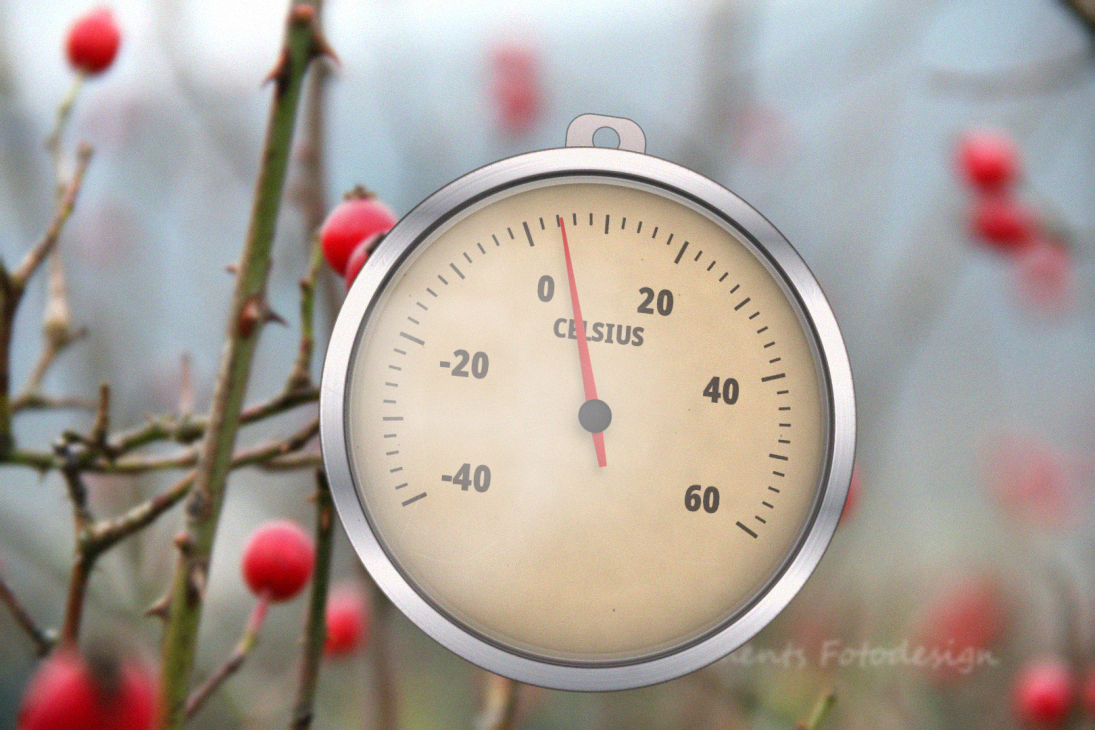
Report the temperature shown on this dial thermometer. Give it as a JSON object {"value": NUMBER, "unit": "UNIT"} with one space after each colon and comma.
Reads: {"value": 4, "unit": "°C"}
